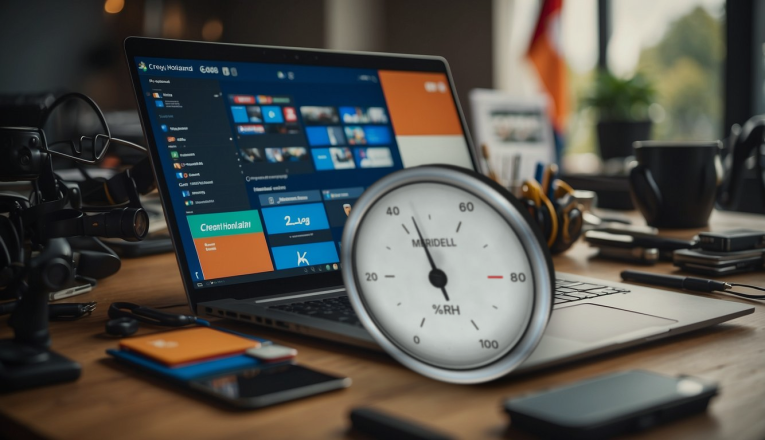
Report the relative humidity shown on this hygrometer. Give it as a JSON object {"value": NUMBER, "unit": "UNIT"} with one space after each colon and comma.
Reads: {"value": 45, "unit": "%"}
